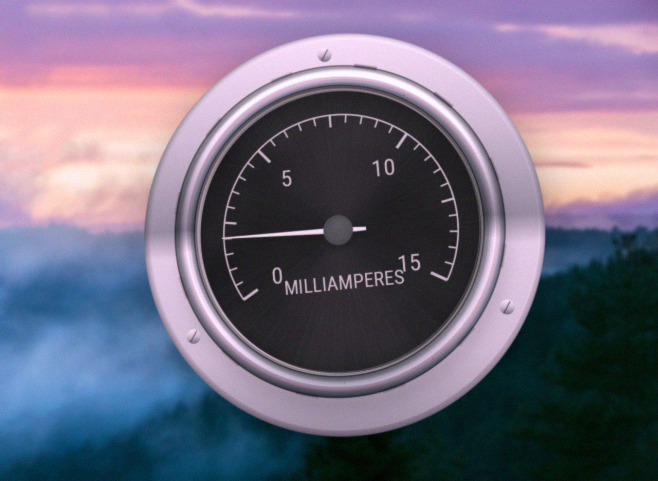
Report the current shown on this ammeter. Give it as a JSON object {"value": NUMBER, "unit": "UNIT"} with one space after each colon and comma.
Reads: {"value": 2, "unit": "mA"}
